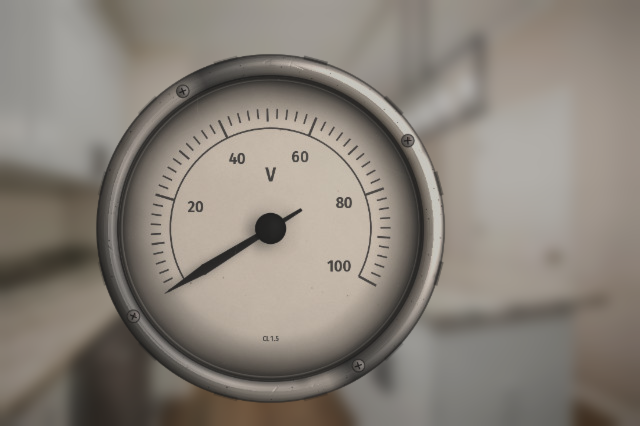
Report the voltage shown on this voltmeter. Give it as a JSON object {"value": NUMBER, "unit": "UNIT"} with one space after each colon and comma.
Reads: {"value": 0, "unit": "V"}
